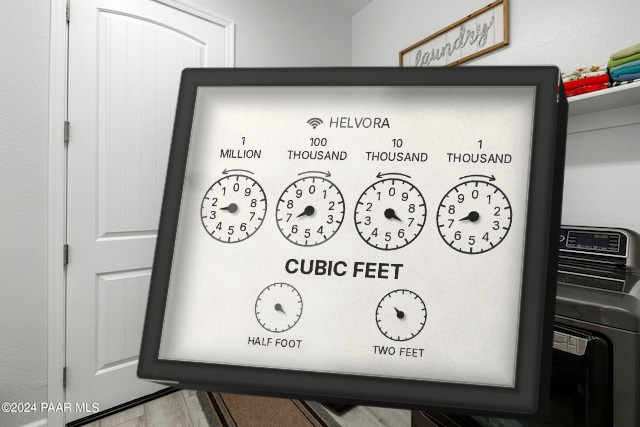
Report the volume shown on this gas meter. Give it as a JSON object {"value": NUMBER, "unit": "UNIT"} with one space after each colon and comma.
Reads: {"value": 266700, "unit": "ft³"}
